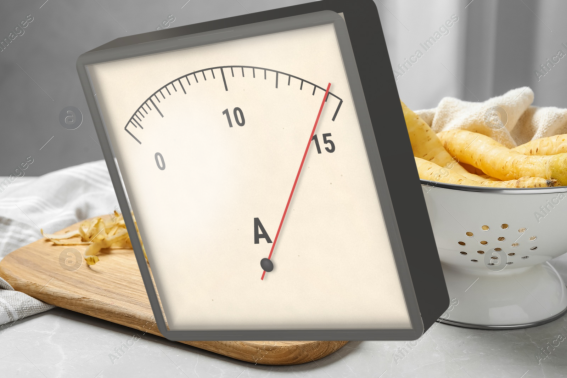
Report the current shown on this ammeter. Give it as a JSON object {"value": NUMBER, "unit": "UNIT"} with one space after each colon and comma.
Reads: {"value": 14.5, "unit": "A"}
